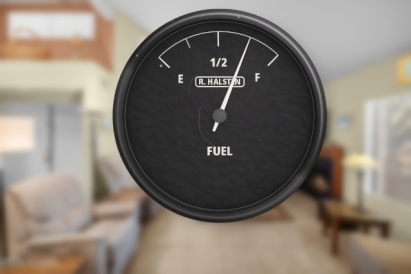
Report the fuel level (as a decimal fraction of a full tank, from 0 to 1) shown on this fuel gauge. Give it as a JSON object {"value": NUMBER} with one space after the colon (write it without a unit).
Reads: {"value": 0.75}
